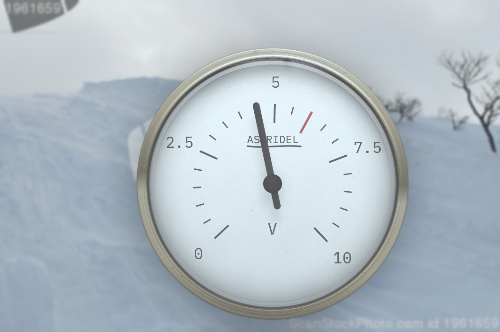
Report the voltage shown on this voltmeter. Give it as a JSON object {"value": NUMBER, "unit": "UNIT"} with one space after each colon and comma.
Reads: {"value": 4.5, "unit": "V"}
